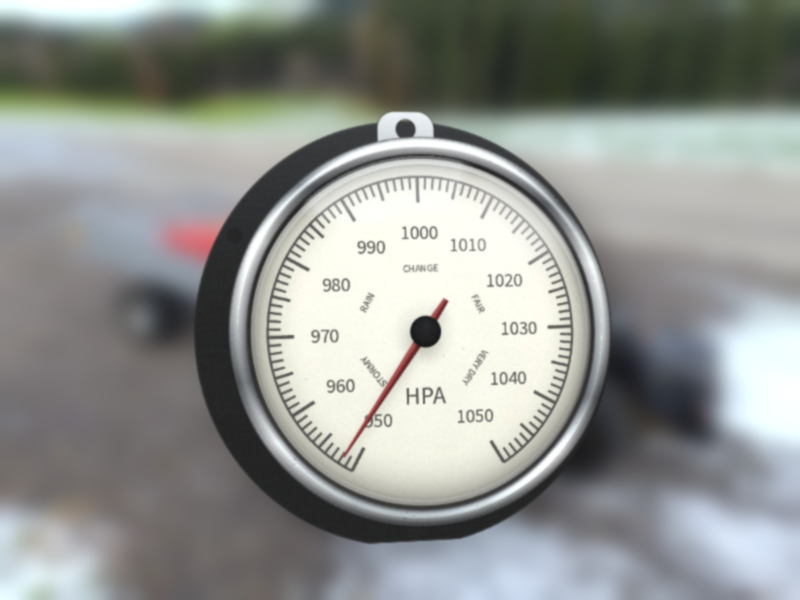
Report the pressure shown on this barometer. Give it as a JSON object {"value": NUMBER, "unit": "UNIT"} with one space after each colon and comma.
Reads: {"value": 952, "unit": "hPa"}
